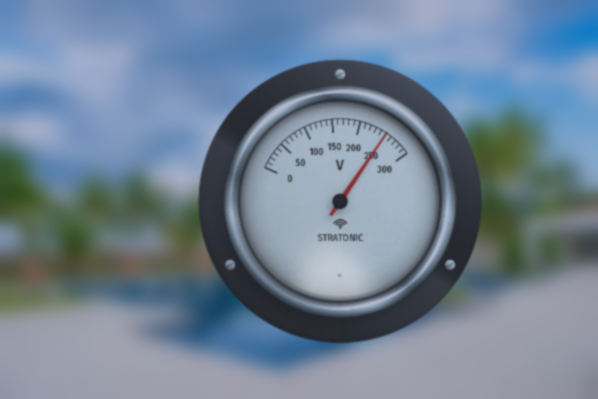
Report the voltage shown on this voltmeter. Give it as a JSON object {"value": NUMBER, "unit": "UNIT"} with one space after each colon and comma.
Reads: {"value": 250, "unit": "V"}
